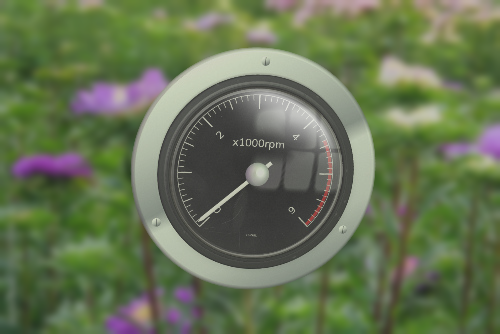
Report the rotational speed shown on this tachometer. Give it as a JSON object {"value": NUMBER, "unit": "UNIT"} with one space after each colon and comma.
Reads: {"value": 100, "unit": "rpm"}
